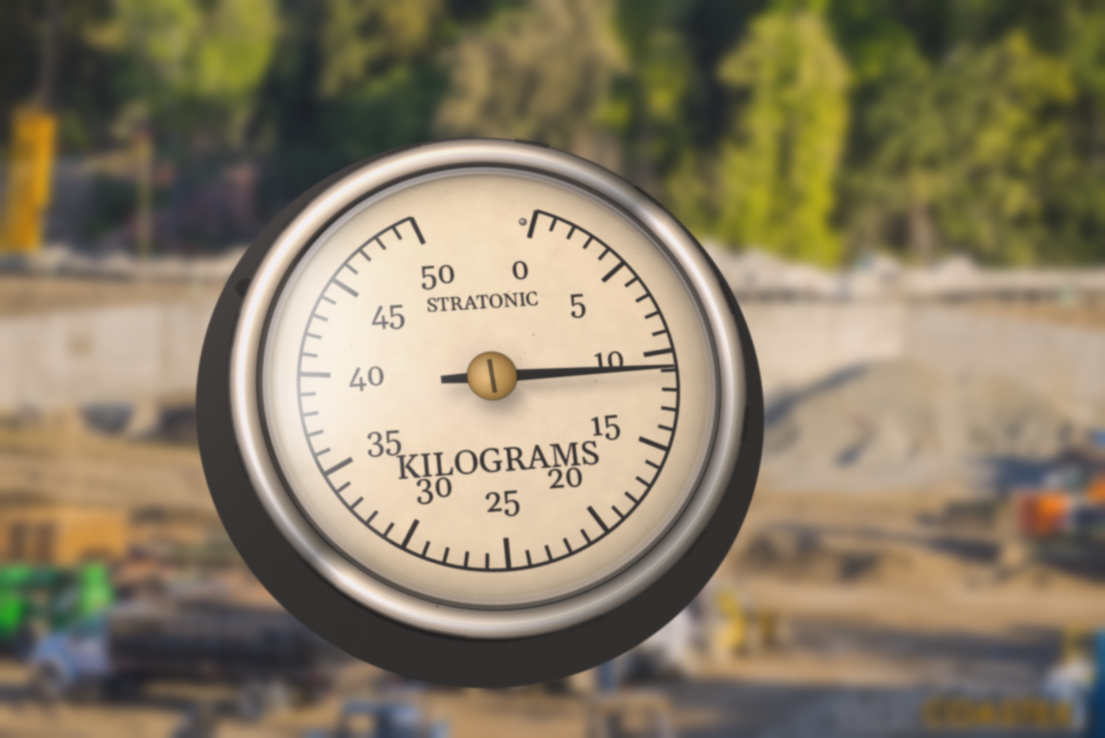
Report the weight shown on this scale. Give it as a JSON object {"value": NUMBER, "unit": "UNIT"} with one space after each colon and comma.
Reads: {"value": 11, "unit": "kg"}
